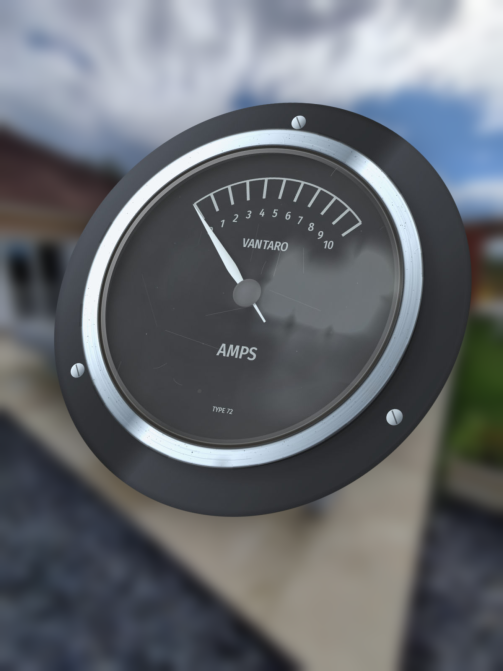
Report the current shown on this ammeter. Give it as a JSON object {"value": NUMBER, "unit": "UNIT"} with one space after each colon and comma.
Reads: {"value": 0, "unit": "A"}
